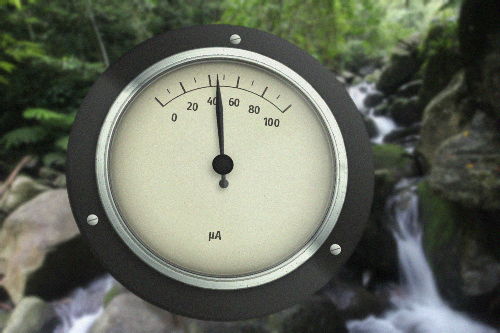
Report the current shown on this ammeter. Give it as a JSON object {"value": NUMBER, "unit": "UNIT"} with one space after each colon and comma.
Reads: {"value": 45, "unit": "µA"}
